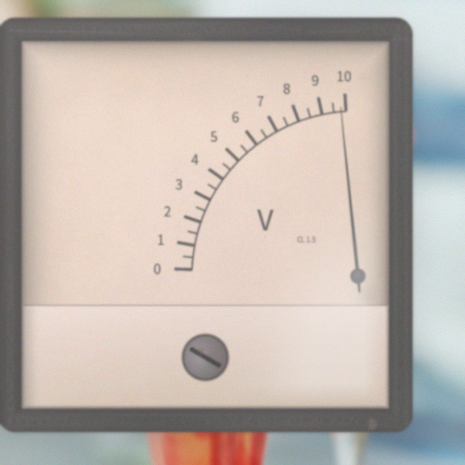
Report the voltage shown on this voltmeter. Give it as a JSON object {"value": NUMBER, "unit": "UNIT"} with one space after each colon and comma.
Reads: {"value": 9.75, "unit": "V"}
